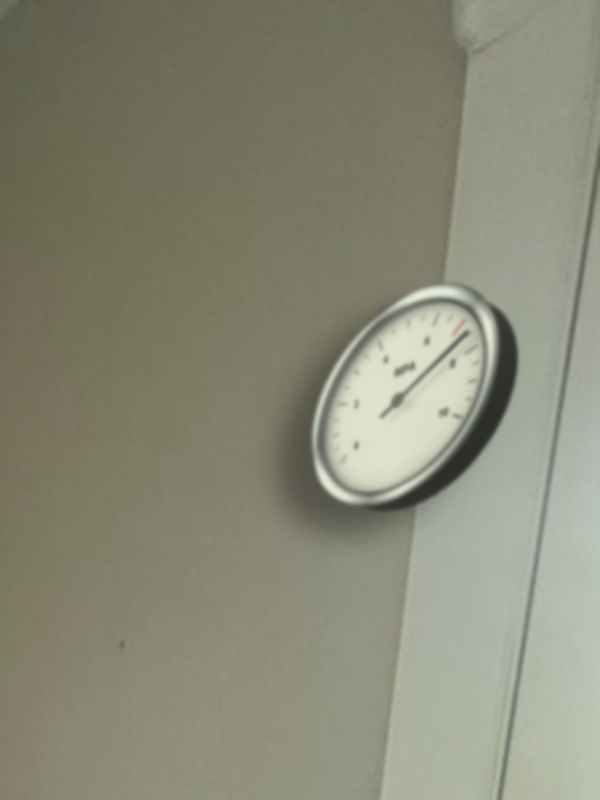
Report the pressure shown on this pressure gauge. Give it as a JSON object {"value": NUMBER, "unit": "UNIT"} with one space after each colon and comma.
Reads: {"value": 7.5, "unit": "MPa"}
